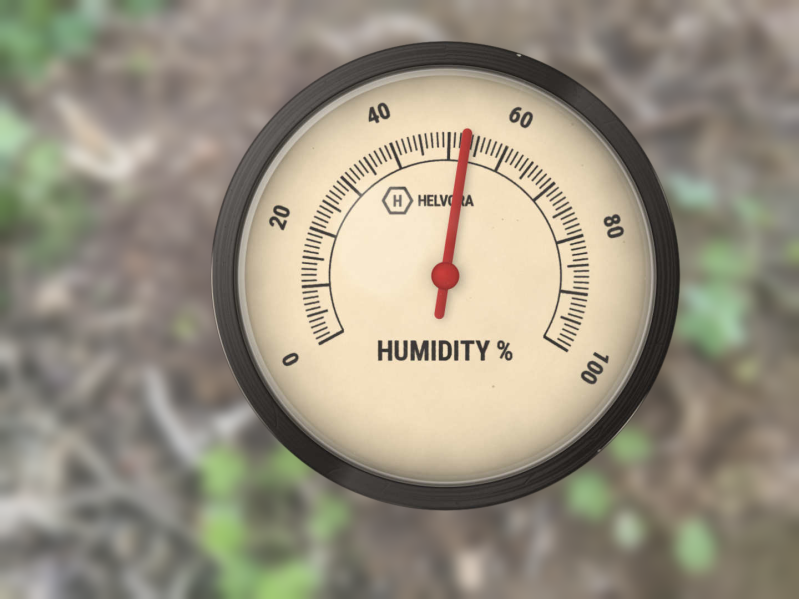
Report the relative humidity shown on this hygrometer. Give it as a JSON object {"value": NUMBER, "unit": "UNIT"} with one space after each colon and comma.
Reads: {"value": 53, "unit": "%"}
